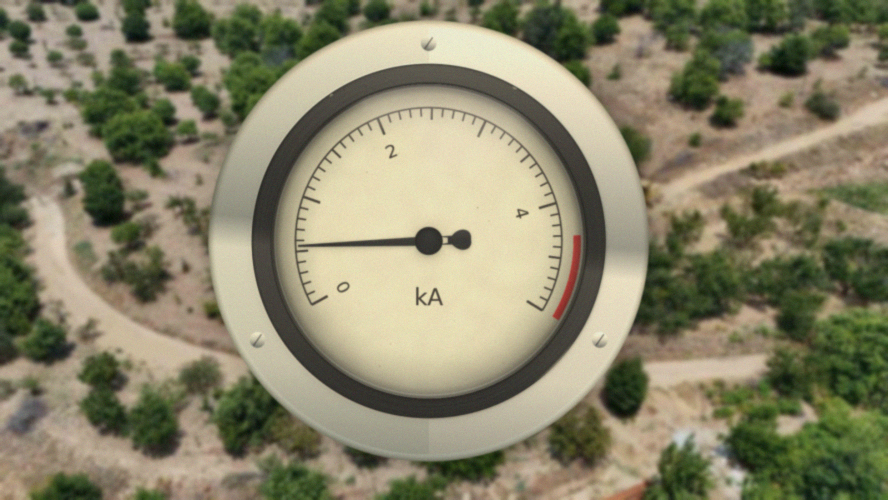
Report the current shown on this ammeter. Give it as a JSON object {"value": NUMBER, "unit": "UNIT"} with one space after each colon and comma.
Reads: {"value": 0.55, "unit": "kA"}
